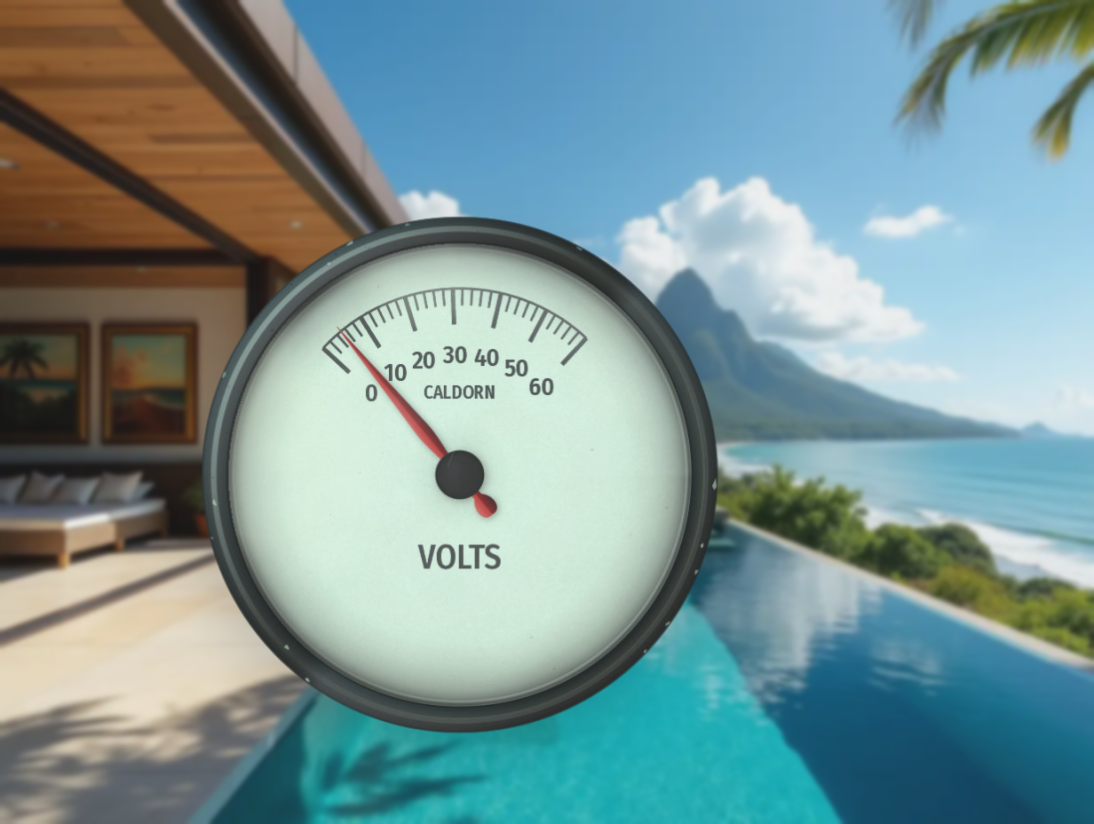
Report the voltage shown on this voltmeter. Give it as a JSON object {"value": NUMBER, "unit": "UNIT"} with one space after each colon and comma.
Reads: {"value": 5, "unit": "V"}
